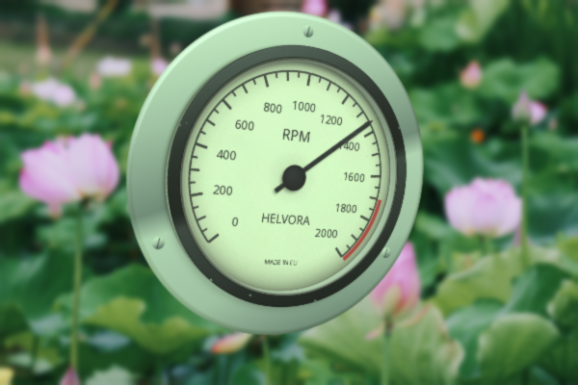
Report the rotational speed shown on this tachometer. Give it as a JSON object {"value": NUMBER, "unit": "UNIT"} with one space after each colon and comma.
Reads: {"value": 1350, "unit": "rpm"}
